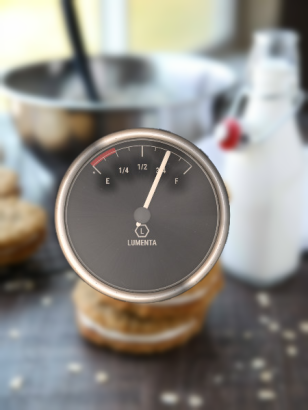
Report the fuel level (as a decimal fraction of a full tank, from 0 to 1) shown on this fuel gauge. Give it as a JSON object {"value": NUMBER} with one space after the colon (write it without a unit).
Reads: {"value": 0.75}
